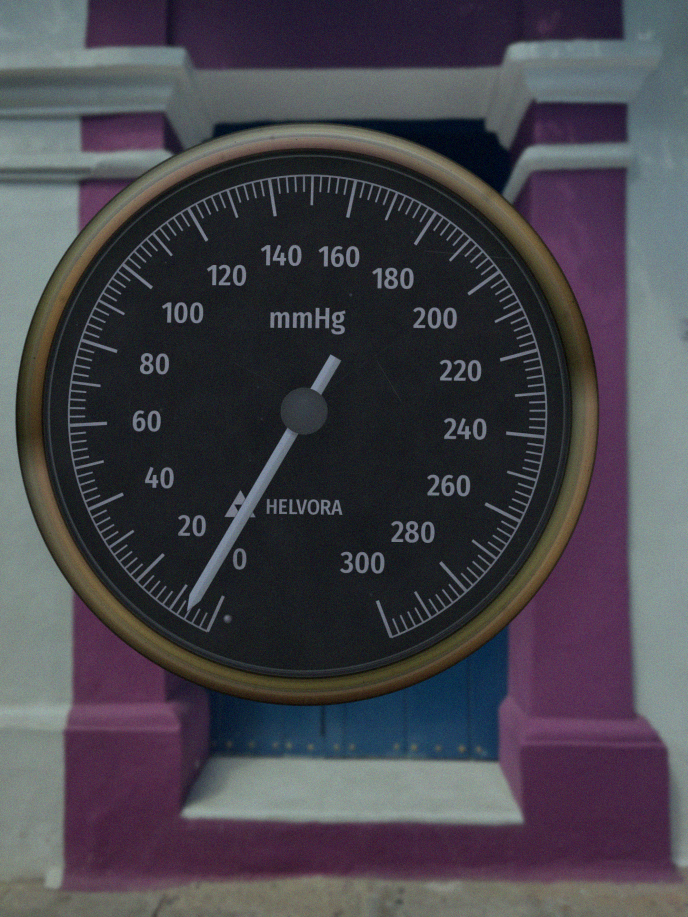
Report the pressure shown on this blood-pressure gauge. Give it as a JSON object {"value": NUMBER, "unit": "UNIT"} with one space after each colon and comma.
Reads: {"value": 6, "unit": "mmHg"}
